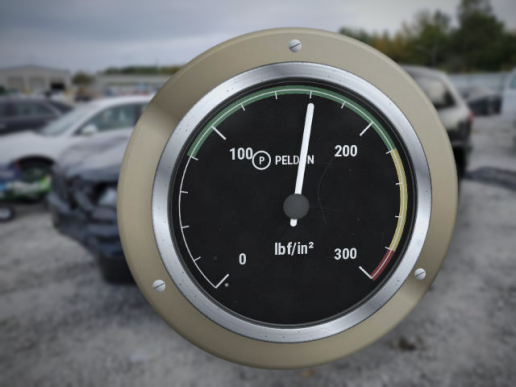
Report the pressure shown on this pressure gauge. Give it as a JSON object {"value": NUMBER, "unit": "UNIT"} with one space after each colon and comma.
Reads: {"value": 160, "unit": "psi"}
